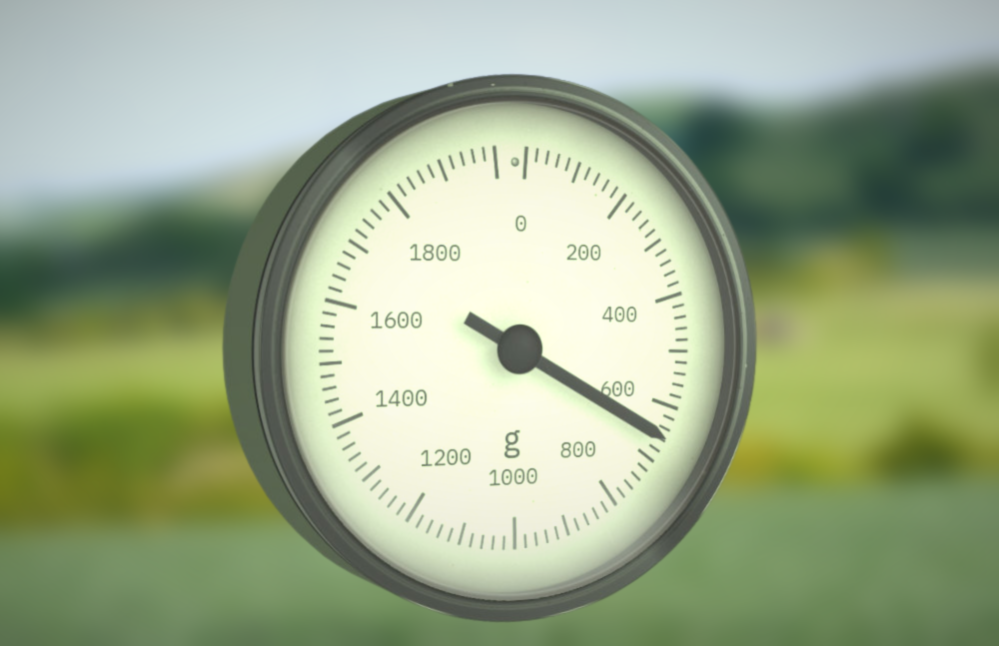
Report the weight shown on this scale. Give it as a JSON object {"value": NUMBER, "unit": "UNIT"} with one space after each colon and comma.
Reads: {"value": 660, "unit": "g"}
